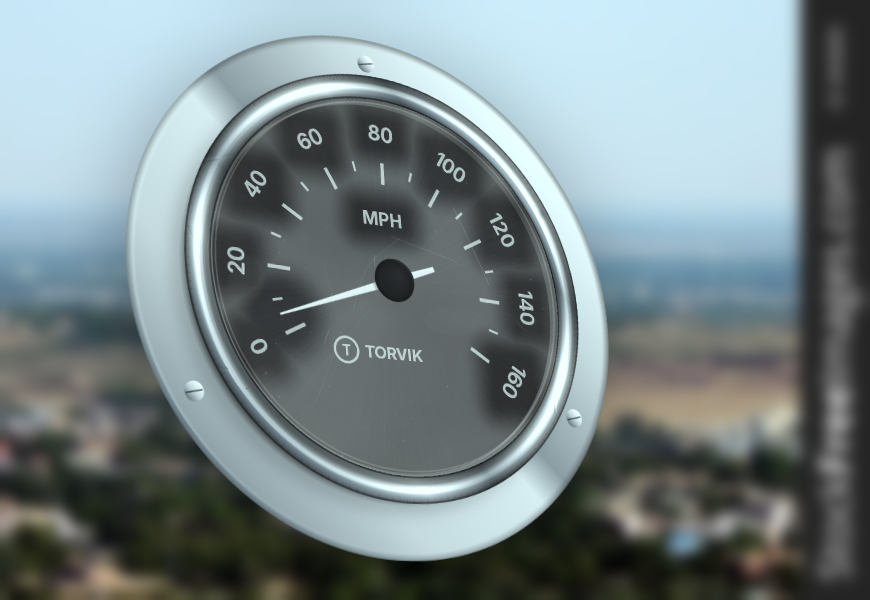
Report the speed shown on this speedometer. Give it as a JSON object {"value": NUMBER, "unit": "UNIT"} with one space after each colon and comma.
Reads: {"value": 5, "unit": "mph"}
